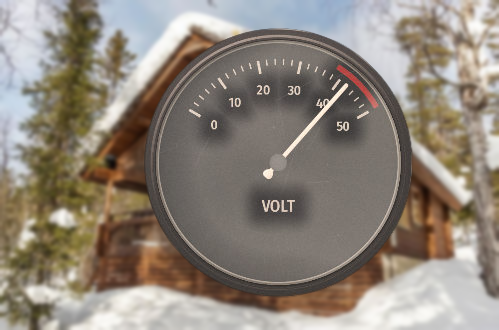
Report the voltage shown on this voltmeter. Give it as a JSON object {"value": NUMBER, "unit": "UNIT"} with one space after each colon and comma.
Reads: {"value": 42, "unit": "V"}
